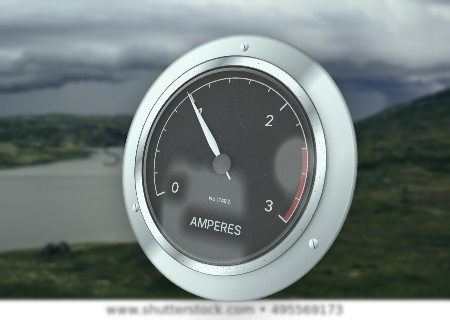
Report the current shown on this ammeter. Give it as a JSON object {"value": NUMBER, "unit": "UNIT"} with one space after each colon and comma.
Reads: {"value": 1, "unit": "A"}
